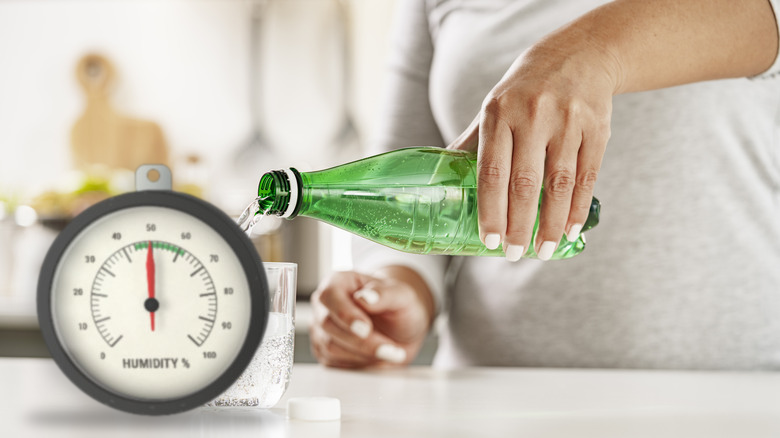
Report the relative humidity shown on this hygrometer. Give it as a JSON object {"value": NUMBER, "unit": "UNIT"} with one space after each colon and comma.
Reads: {"value": 50, "unit": "%"}
